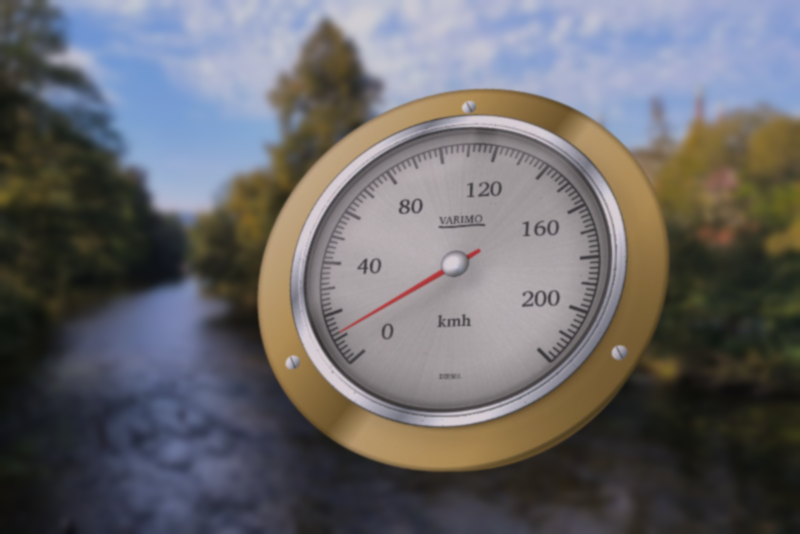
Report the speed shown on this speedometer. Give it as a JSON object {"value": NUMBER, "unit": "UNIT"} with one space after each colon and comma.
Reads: {"value": 10, "unit": "km/h"}
